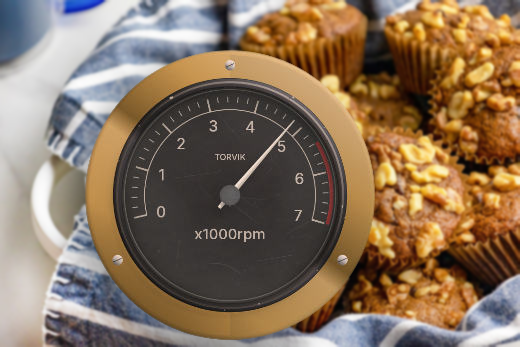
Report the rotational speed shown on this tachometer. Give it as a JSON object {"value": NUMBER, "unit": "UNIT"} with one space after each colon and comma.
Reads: {"value": 4800, "unit": "rpm"}
